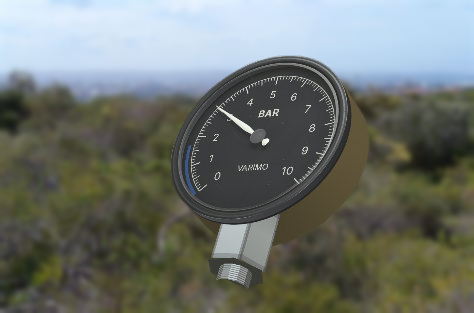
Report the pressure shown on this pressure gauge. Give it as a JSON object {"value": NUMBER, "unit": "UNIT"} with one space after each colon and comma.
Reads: {"value": 3, "unit": "bar"}
